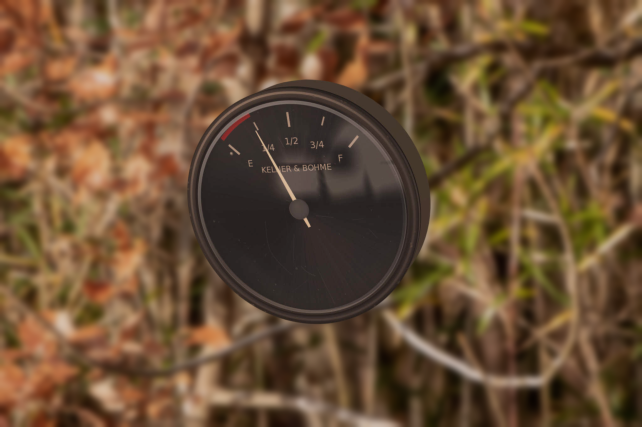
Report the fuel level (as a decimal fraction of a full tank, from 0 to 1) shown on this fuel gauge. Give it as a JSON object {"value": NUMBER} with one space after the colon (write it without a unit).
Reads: {"value": 0.25}
